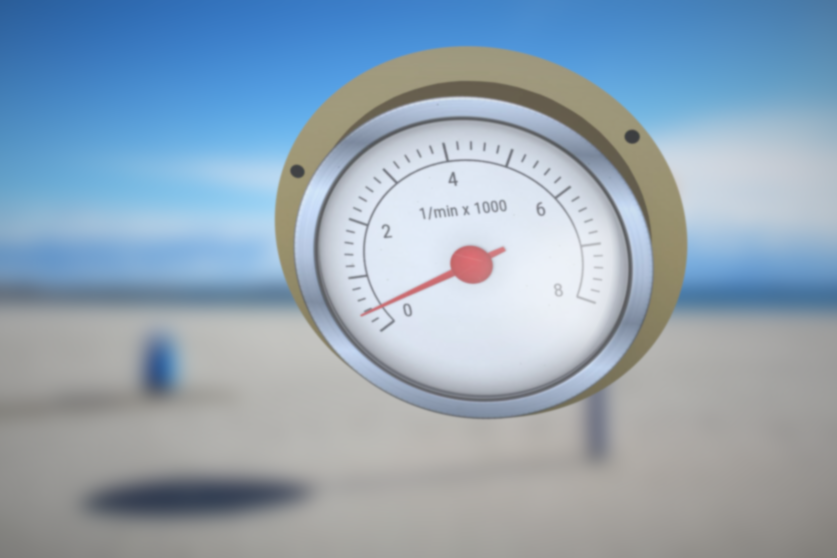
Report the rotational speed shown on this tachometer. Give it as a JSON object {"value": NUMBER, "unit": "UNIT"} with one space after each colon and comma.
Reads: {"value": 400, "unit": "rpm"}
